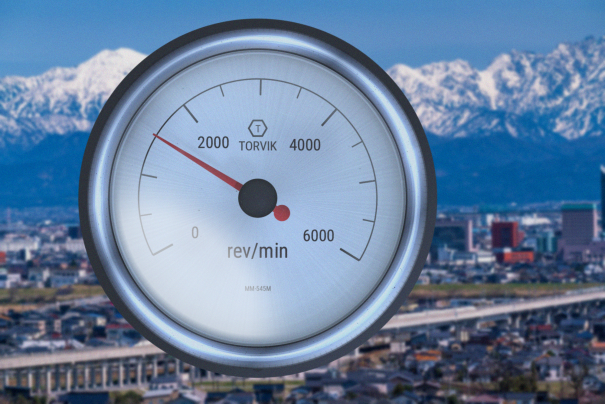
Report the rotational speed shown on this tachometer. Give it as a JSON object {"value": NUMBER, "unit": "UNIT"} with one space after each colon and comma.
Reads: {"value": 1500, "unit": "rpm"}
